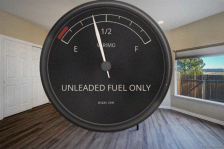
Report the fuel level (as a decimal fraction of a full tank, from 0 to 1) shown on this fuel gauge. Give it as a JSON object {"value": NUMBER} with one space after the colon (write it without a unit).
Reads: {"value": 0.375}
